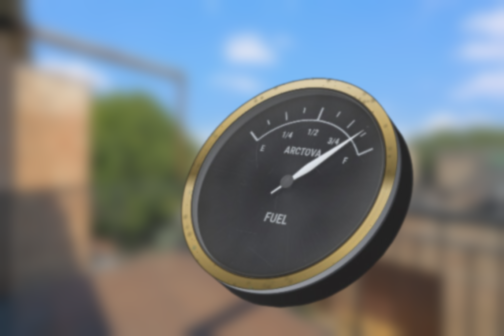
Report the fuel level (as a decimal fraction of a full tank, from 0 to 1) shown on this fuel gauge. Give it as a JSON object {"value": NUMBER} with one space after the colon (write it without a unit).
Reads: {"value": 0.875}
